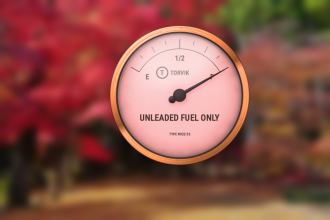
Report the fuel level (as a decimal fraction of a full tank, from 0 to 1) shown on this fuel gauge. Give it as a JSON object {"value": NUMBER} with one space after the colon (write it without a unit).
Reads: {"value": 1}
